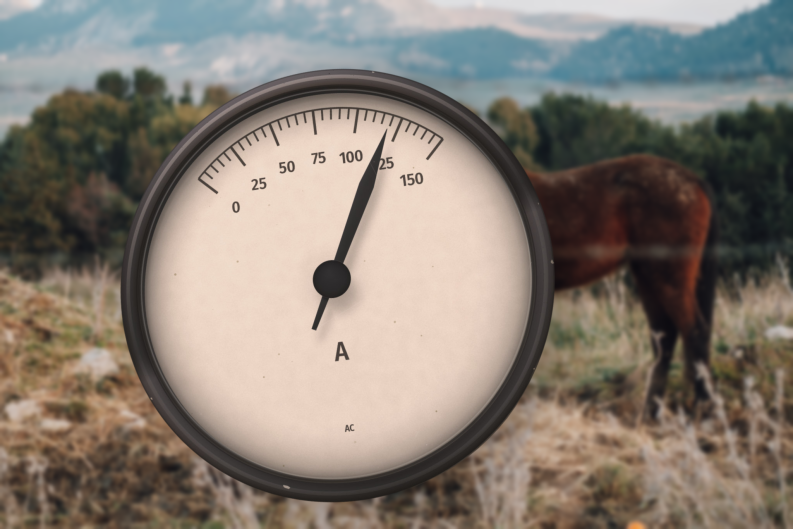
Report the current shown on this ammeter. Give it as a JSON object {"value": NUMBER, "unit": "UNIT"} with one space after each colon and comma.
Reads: {"value": 120, "unit": "A"}
